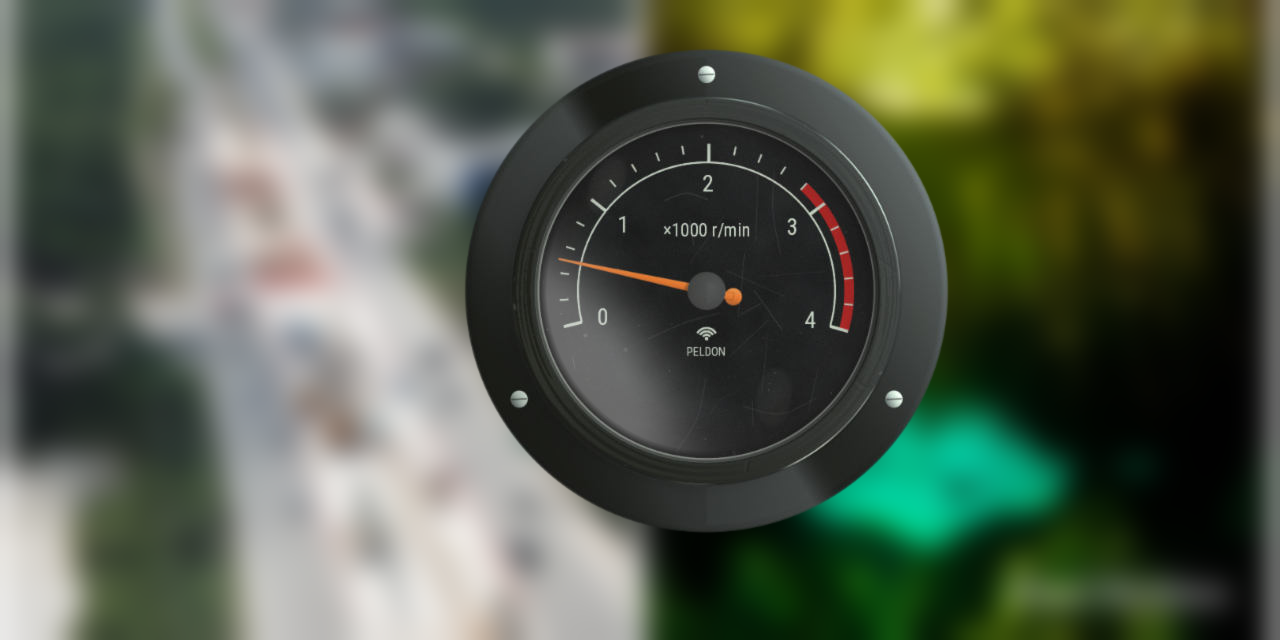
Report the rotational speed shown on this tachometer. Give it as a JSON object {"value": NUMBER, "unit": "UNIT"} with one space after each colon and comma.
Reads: {"value": 500, "unit": "rpm"}
